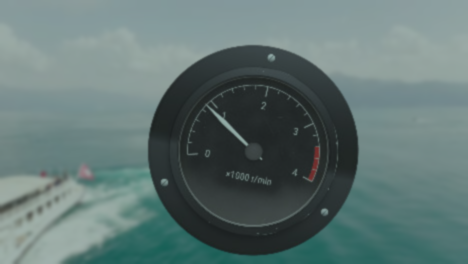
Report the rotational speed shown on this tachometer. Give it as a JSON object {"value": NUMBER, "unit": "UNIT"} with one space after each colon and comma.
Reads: {"value": 900, "unit": "rpm"}
